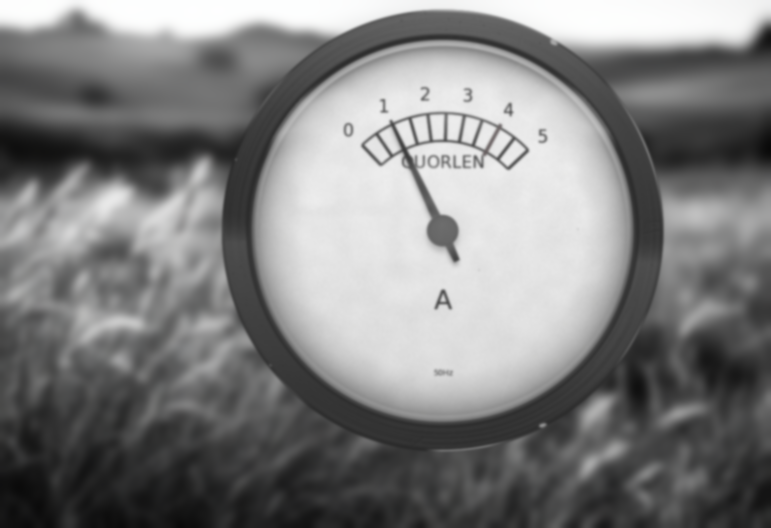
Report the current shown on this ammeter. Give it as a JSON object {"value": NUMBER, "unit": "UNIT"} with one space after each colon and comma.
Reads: {"value": 1, "unit": "A"}
